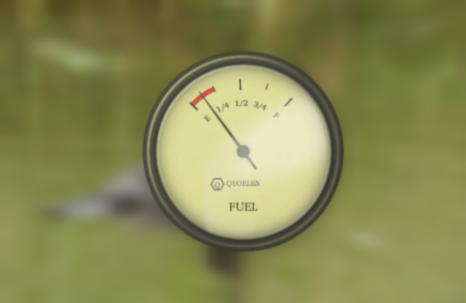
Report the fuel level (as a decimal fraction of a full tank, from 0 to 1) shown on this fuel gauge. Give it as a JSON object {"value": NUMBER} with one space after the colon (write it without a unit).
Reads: {"value": 0.125}
